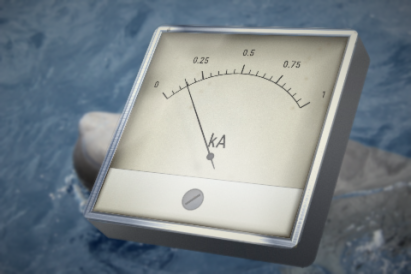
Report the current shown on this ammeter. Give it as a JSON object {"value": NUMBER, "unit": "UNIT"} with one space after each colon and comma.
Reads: {"value": 0.15, "unit": "kA"}
